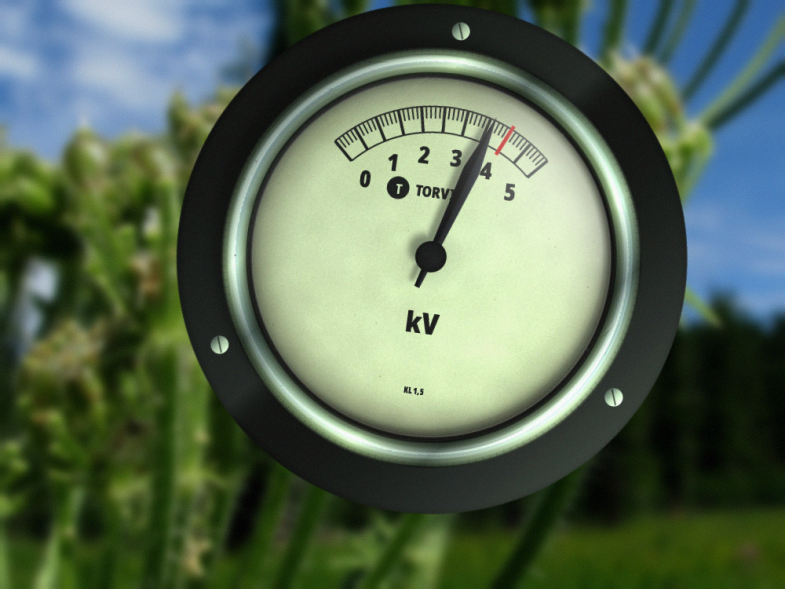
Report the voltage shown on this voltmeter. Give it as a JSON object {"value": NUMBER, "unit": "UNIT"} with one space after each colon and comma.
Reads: {"value": 3.6, "unit": "kV"}
